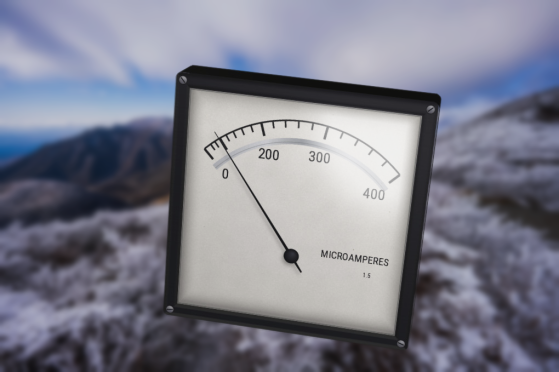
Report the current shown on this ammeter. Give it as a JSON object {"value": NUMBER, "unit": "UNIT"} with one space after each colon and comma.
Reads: {"value": 100, "unit": "µA"}
